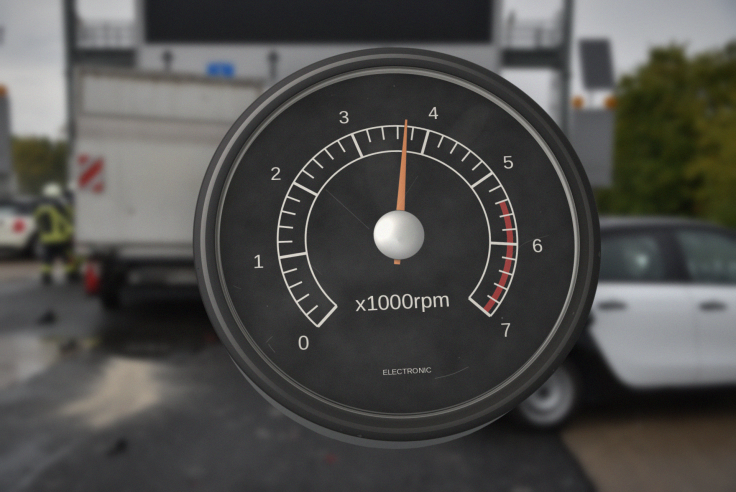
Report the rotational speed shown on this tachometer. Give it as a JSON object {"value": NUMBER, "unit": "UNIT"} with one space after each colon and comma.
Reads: {"value": 3700, "unit": "rpm"}
